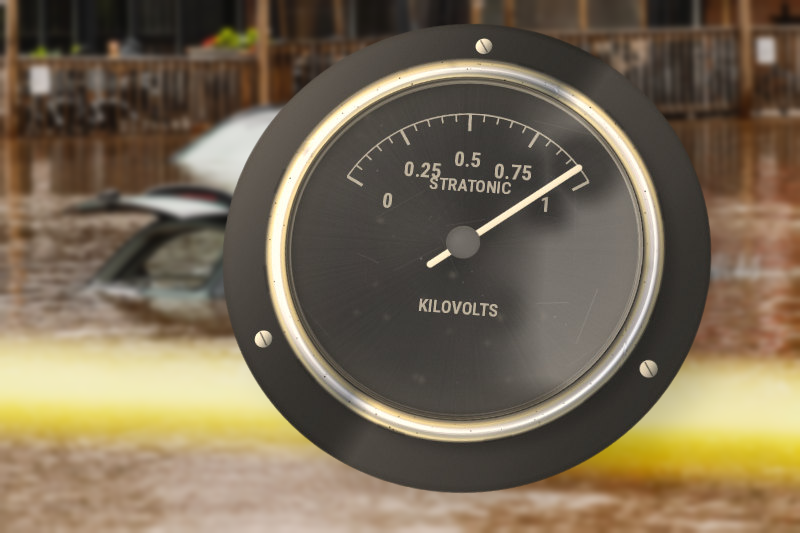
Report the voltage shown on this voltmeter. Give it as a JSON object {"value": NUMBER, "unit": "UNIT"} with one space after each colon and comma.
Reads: {"value": 0.95, "unit": "kV"}
